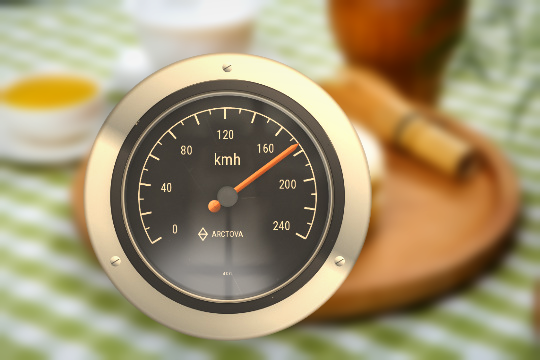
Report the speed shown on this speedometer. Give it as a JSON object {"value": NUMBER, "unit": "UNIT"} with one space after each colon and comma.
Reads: {"value": 175, "unit": "km/h"}
